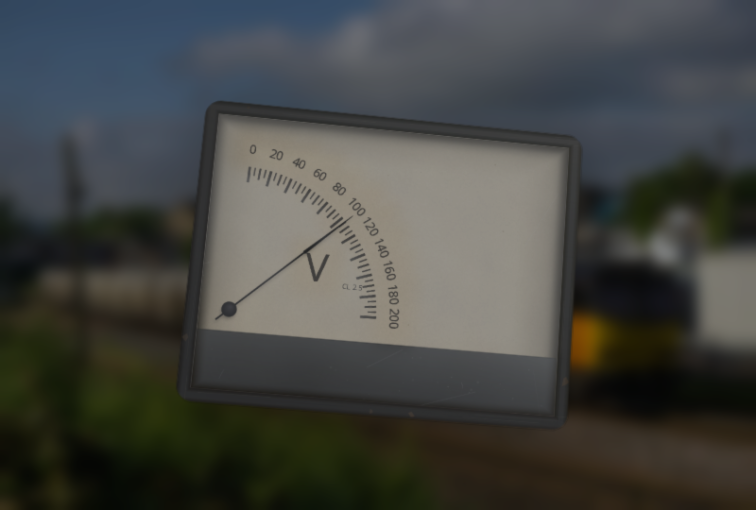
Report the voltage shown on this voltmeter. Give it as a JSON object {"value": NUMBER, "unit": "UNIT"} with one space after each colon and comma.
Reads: {"value": 105, "unit": "V"}
